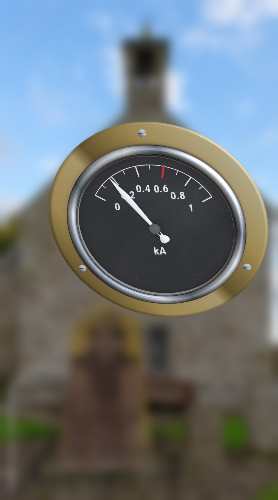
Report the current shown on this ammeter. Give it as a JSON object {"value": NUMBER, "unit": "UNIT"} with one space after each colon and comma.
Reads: {"value": 0.2, "unit": "kA"}
